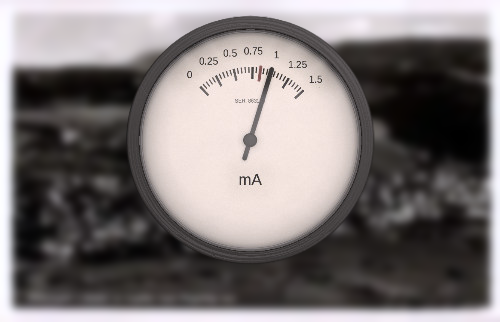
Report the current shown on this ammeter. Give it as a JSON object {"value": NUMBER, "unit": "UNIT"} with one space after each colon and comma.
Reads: {"value": 1, "unit": "mA"}
